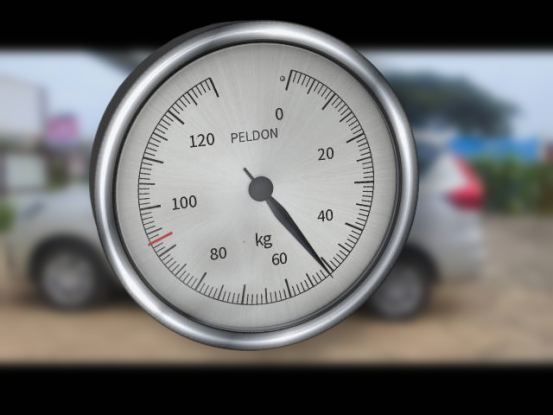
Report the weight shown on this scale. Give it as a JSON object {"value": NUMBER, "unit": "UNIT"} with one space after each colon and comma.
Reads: {"value": 51, "unit": "kg"}
